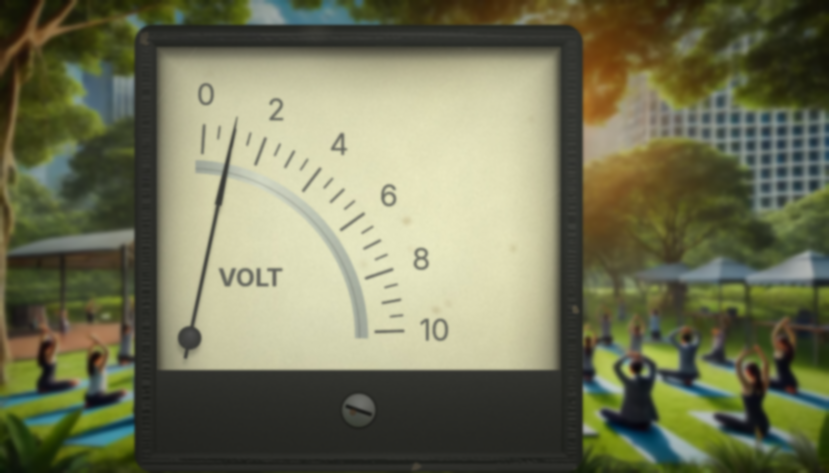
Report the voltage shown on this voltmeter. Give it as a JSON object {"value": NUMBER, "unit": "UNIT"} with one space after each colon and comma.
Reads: {"value": 1, "unit": "V"}
